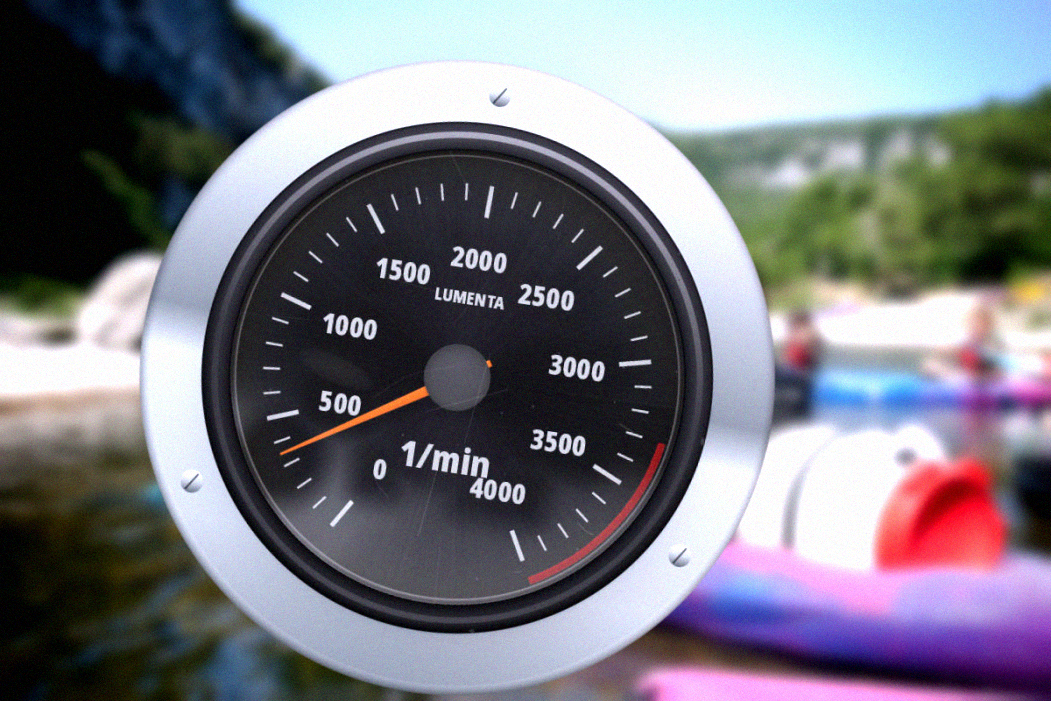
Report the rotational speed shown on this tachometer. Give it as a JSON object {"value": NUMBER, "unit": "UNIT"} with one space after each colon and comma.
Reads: {"value": 350, "unit": "rpm"}
